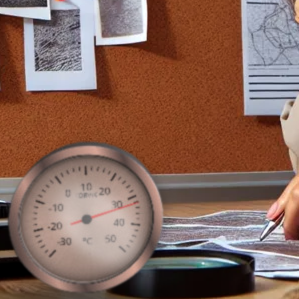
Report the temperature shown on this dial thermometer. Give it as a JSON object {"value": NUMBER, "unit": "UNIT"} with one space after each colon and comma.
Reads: {"value": 32, "unit": "°C"}
